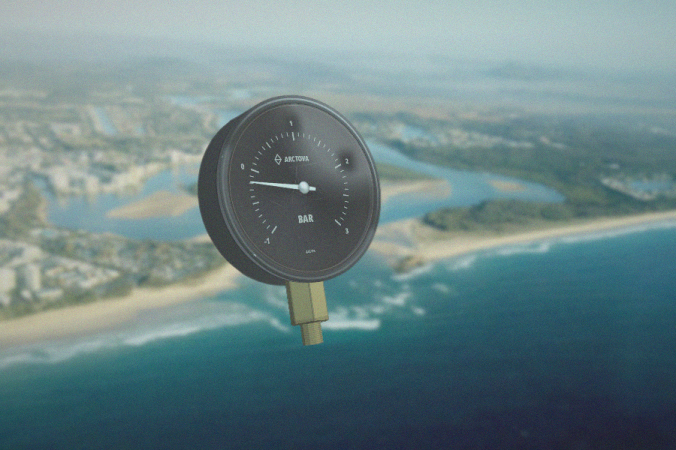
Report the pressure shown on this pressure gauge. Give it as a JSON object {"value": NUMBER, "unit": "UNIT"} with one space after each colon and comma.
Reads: {"value": -0.2, "unit": "bar"}
